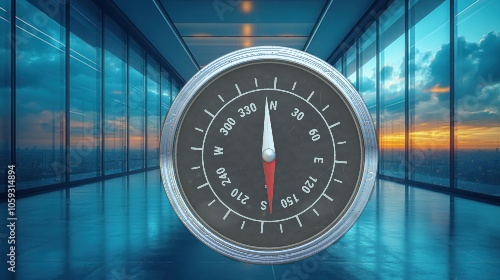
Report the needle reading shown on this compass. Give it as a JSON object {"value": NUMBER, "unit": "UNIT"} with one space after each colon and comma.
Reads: {"value": 172.5, "unit": "°"}
